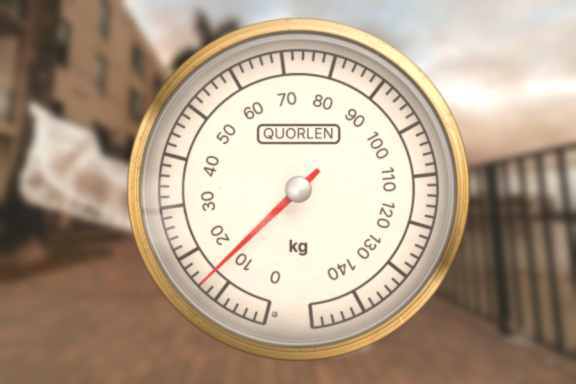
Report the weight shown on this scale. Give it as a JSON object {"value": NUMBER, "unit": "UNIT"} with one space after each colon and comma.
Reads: {"value": 14, "unit": "kg"}
